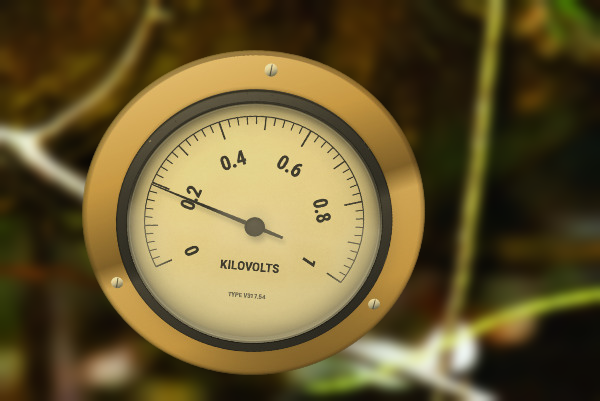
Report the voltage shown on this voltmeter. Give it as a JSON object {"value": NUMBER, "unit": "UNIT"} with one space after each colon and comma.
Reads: {"value": 0.2, "unit": "kV"}
